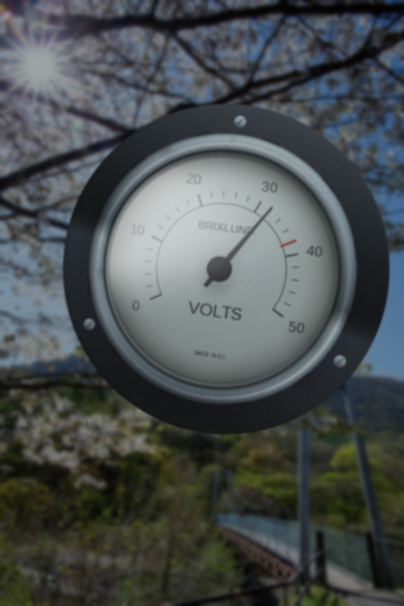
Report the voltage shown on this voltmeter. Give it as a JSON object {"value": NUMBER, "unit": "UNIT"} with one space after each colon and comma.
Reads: {"value": 32, "unit": "V"}
